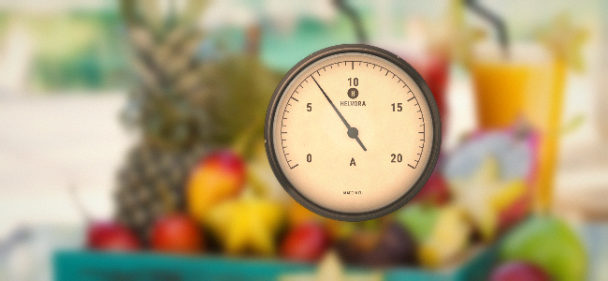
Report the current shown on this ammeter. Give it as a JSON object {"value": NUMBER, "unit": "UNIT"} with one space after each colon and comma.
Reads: {"value": 7, "unit": "A"}
